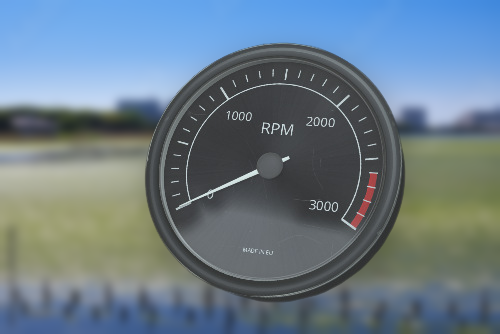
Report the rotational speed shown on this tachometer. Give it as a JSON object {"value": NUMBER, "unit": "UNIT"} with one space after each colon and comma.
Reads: {"value": 0, "unit": "rpm"}
